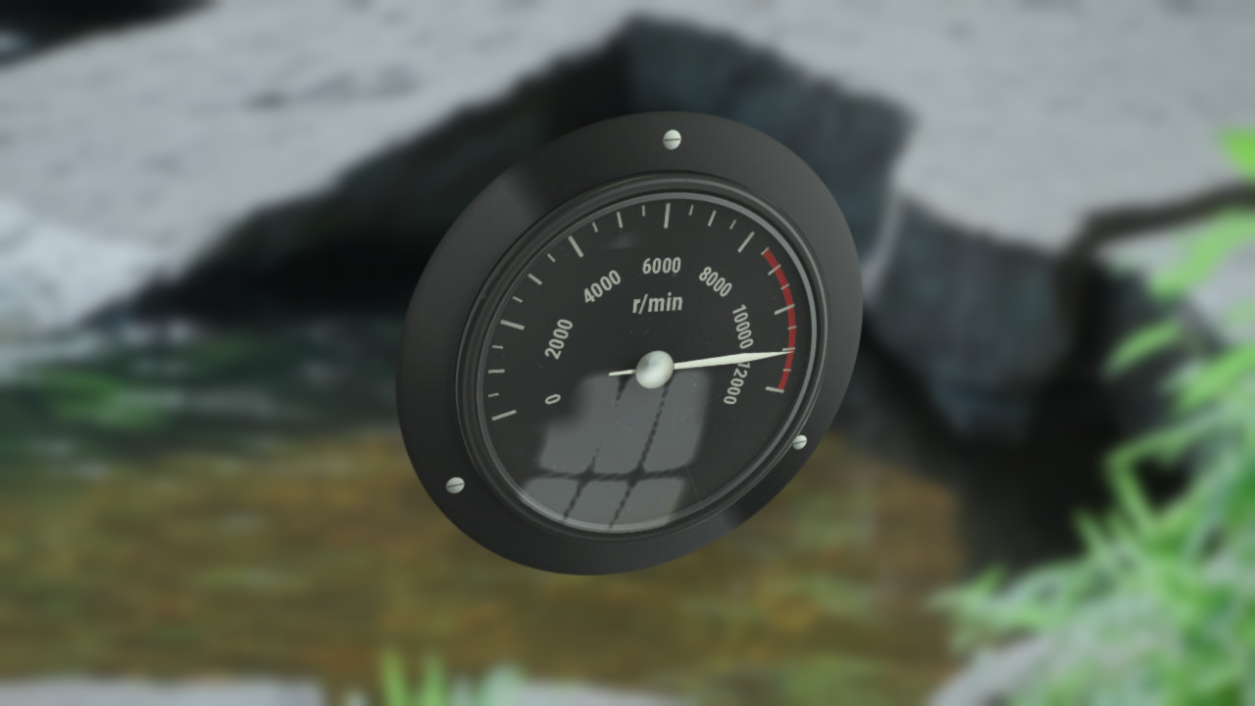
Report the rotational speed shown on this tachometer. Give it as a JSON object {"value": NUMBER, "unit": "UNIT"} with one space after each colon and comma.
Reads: {"value": 11000, "unit": "rpm"}
